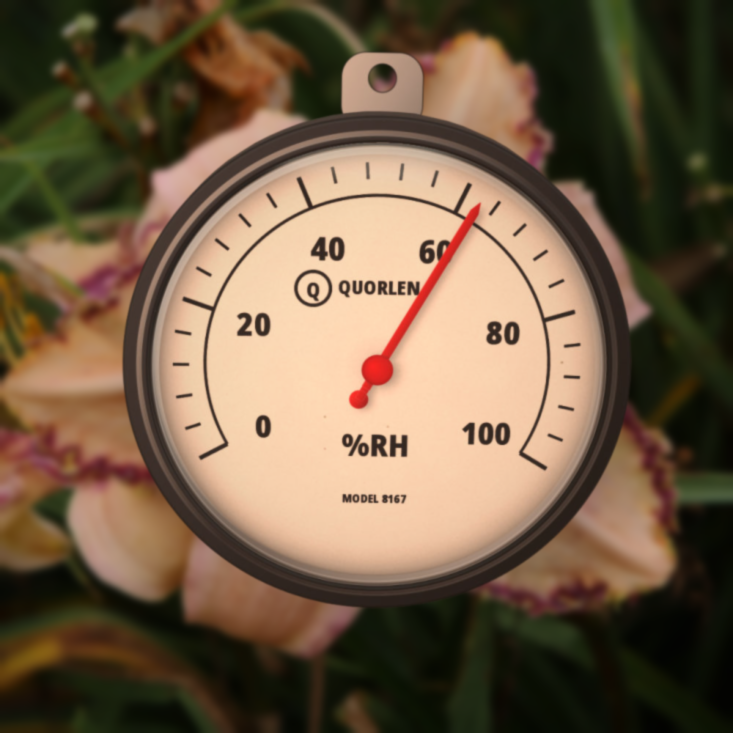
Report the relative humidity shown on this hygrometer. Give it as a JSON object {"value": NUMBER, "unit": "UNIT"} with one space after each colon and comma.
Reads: {"value": 62, "unit": "%"}
